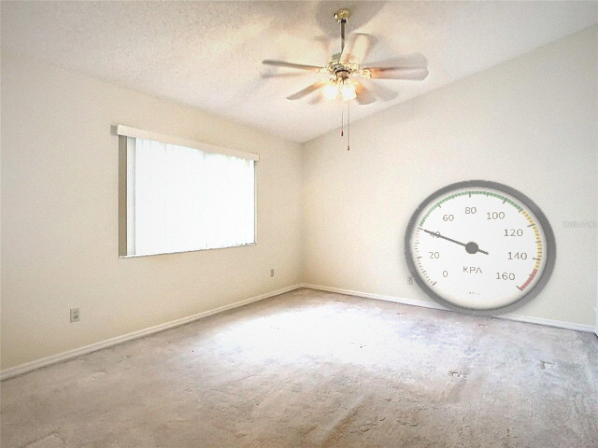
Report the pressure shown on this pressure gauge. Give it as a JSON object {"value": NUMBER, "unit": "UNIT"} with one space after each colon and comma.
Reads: {"value": 40, "unit": "kPa"}
